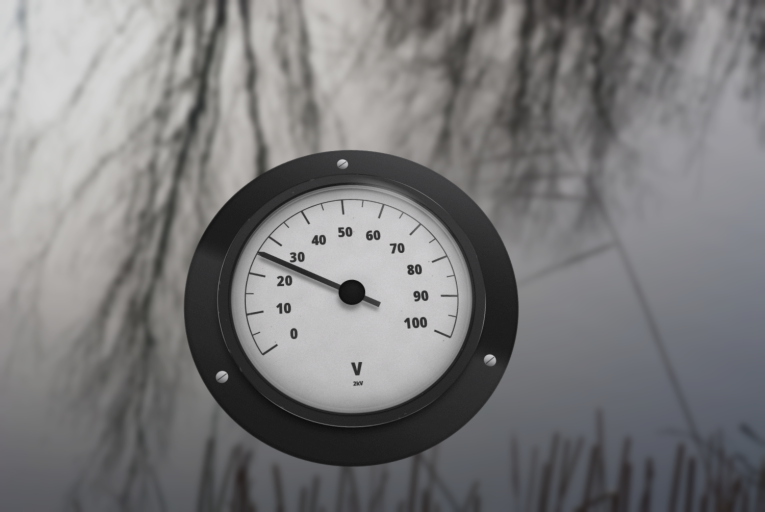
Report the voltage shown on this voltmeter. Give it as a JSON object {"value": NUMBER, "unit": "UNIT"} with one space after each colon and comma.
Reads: {"value": 25, "unit": "V"}
